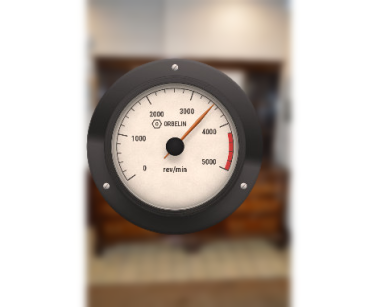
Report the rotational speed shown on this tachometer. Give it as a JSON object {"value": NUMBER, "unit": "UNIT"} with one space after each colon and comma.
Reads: {"value": 3500, "unit": "rpm"}
